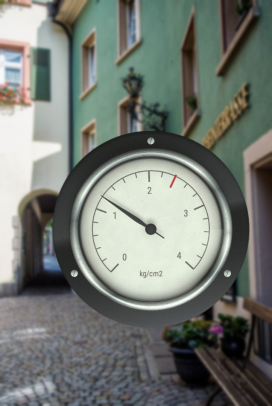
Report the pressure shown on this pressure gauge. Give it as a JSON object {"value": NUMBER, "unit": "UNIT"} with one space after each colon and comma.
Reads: {"value": 1.2, "unit": "kg/cm²"}
